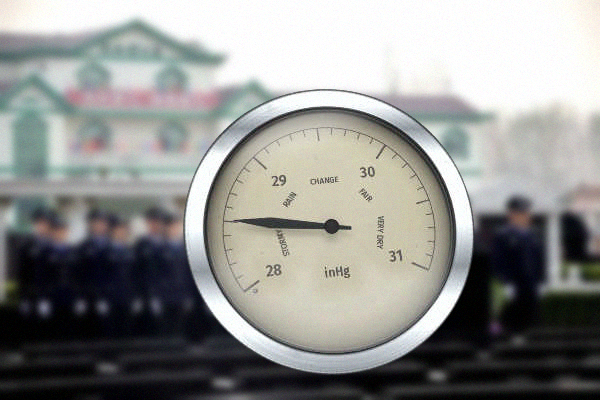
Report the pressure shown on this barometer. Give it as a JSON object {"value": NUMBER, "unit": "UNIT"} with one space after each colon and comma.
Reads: {"value": 28.5, "unit": "inHg"}
